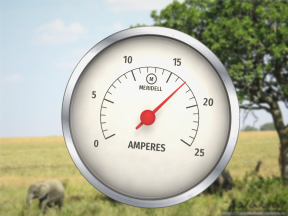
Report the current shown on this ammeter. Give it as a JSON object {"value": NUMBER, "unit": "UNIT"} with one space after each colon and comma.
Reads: {"value": 17, "unit": "A"}
